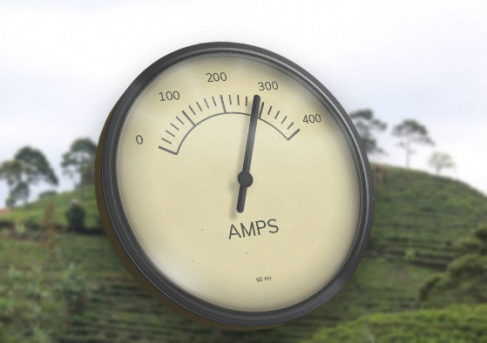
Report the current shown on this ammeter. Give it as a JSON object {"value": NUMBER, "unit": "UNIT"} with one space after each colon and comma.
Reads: {"value": 280, "unit": "A"}
